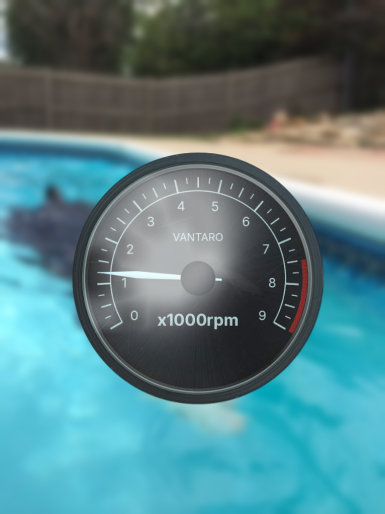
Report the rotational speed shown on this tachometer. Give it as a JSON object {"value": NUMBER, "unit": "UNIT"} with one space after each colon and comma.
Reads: {"value": 1250, "unit": "rpm"}
